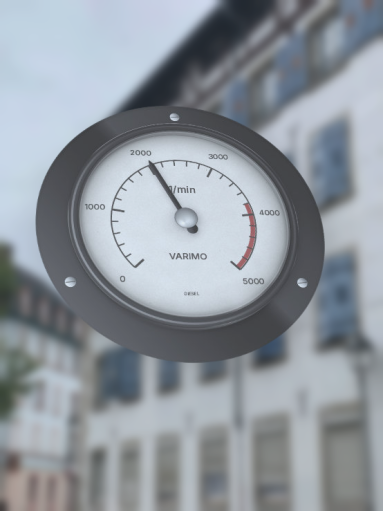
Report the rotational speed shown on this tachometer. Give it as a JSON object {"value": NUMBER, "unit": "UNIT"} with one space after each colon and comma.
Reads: {"value": 2000, "unit": "rpm"}
